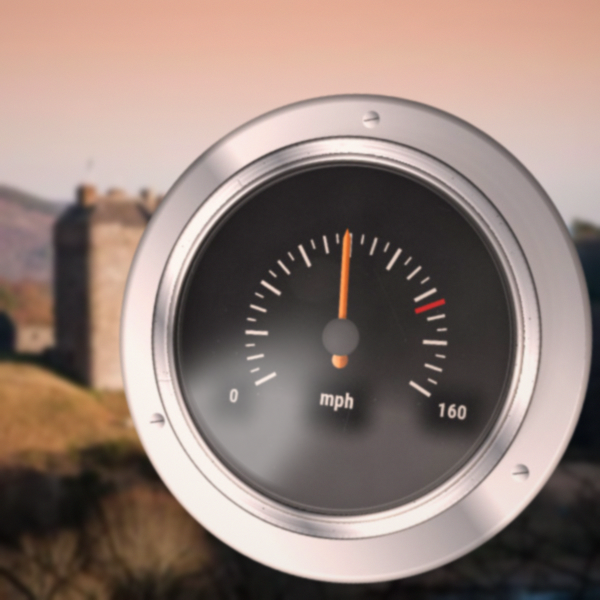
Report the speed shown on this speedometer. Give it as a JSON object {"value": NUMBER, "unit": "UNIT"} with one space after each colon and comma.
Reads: {"value": 80, "unit": "mph"}
